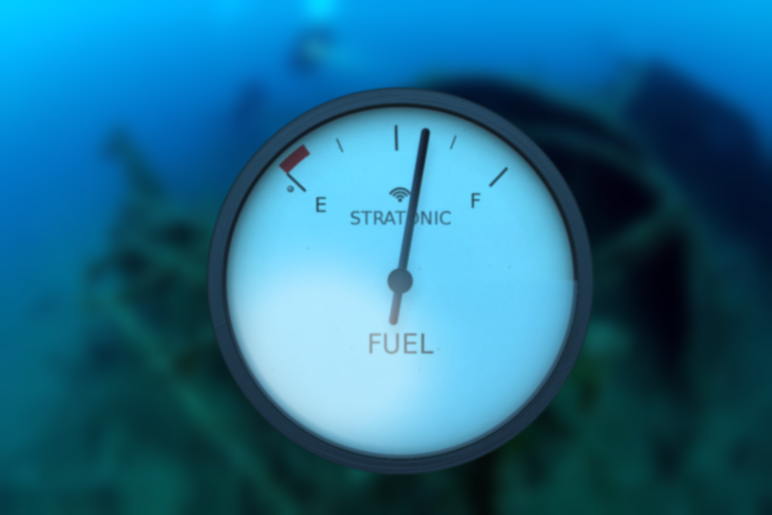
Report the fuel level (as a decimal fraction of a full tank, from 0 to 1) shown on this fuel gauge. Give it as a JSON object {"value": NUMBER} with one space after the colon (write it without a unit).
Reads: {"value": 0.625}
